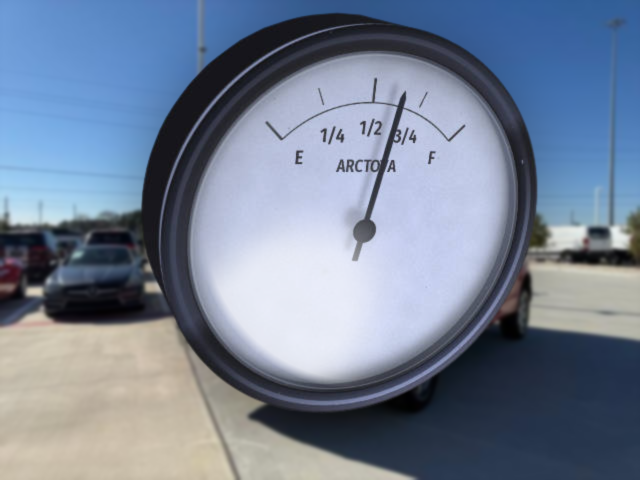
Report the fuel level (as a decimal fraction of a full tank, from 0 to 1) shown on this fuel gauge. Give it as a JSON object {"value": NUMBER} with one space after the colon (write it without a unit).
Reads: {"value": 0.625}
